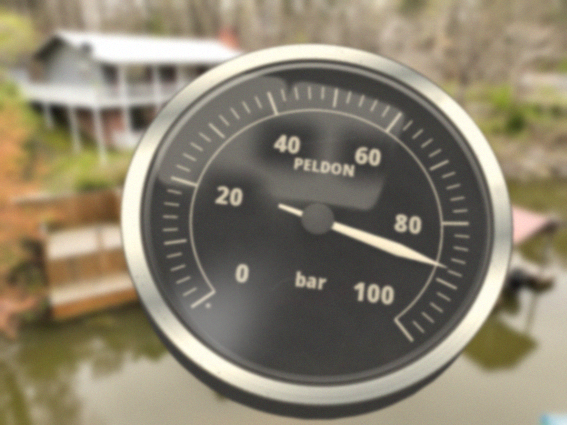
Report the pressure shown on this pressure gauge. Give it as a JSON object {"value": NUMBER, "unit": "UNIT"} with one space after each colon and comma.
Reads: {"value": 88, "unit": "bar"}
